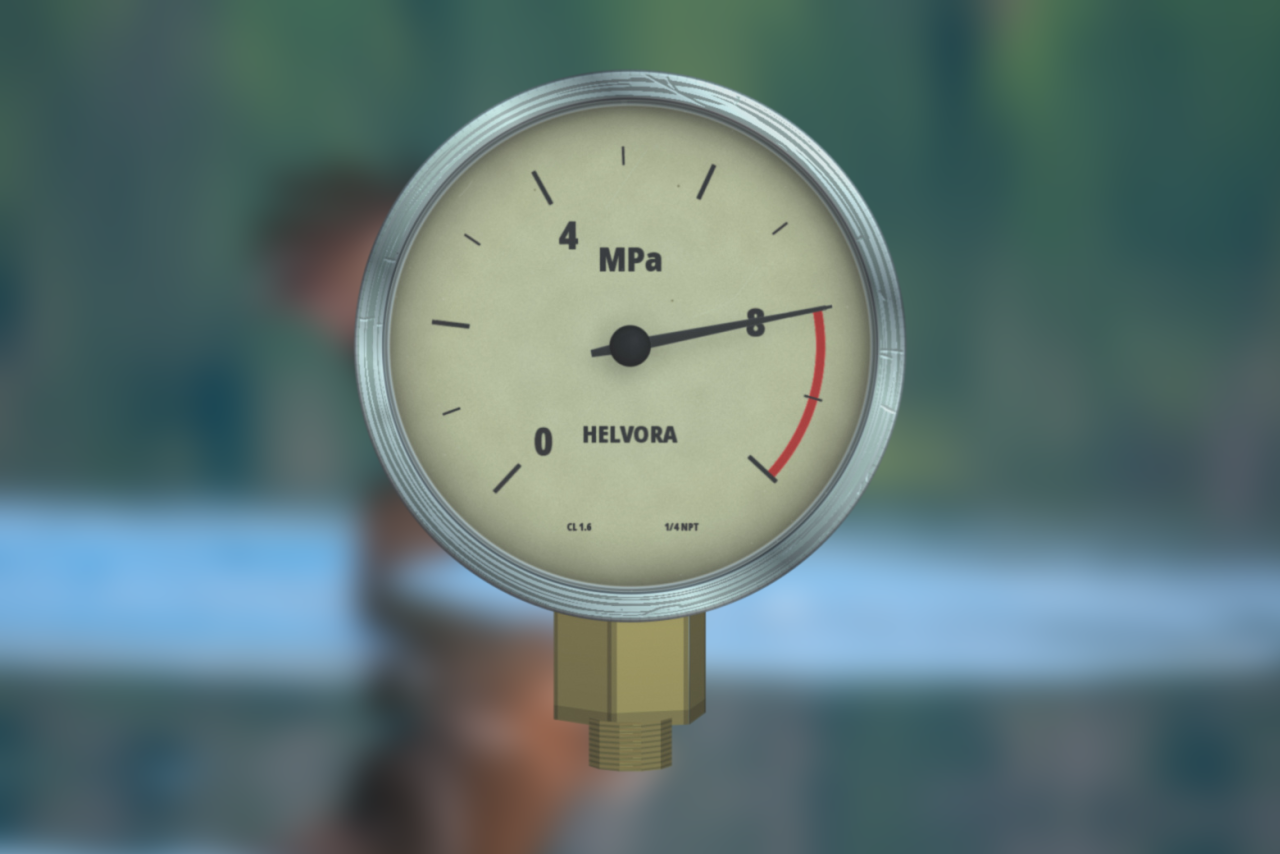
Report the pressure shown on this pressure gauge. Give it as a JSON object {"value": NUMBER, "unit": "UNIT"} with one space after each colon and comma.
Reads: {"value": 8, "unit": "MPa"}
